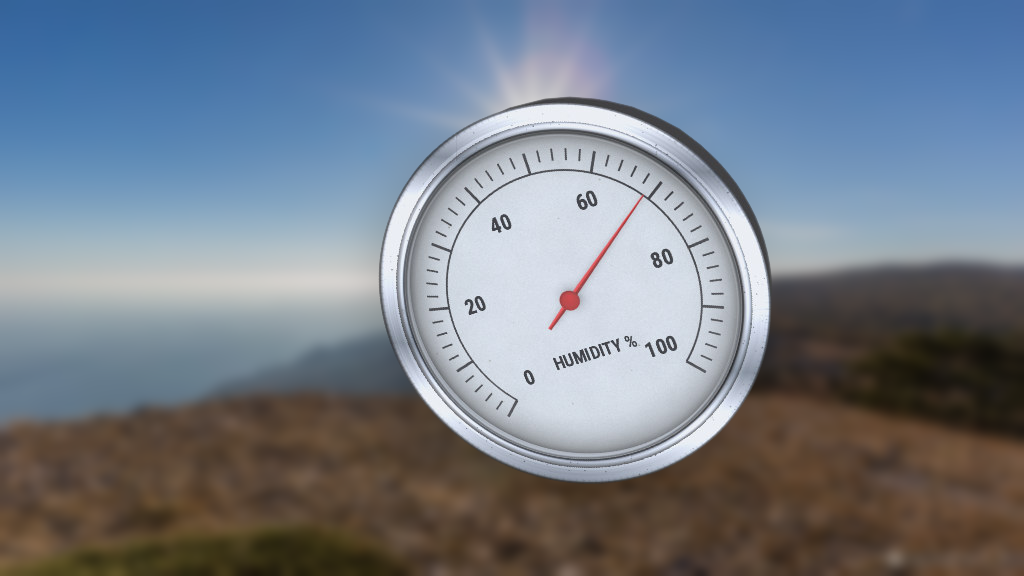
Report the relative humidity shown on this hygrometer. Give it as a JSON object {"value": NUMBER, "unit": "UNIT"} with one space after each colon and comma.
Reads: {"value": 69, "unit": "%"}
